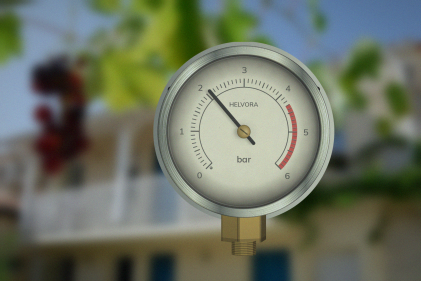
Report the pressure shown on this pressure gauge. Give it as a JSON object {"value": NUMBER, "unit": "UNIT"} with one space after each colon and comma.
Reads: {"value": 2.1, "unit": "bar"}
